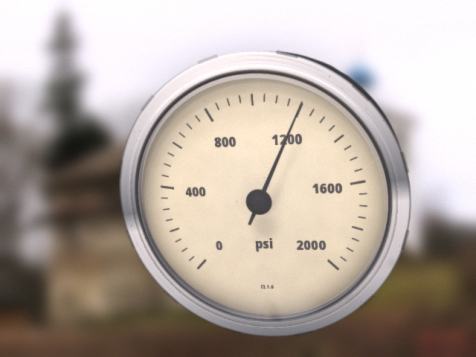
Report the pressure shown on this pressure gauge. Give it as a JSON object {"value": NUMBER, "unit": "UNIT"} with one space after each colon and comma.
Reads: {"value": 1200, "unit": "psi"}
